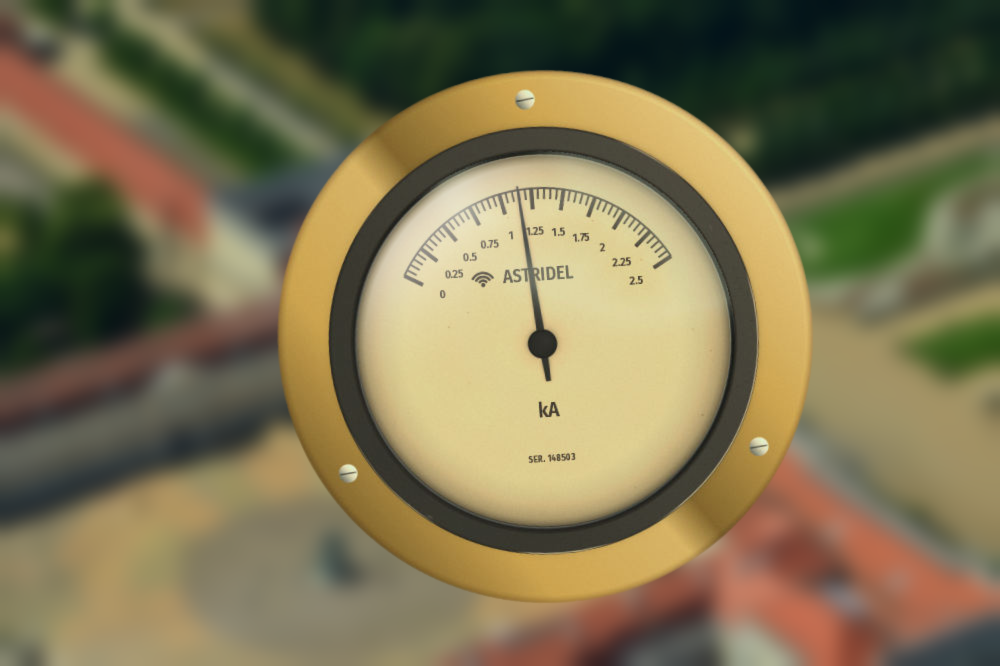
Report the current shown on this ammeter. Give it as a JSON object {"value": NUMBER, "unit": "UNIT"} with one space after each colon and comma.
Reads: {"value": 1.15, "unit": "kA"}
